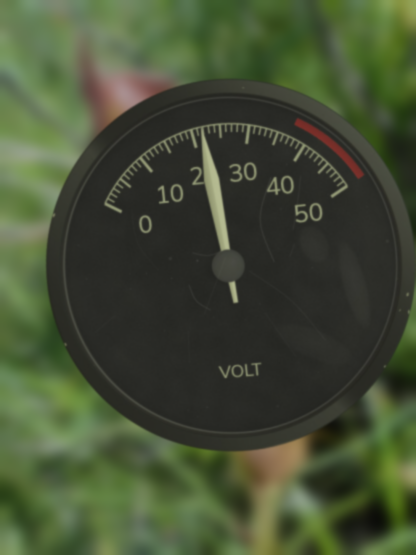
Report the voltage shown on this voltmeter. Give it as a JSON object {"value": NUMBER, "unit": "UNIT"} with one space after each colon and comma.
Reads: {"value": 22, "unit": "V"}
